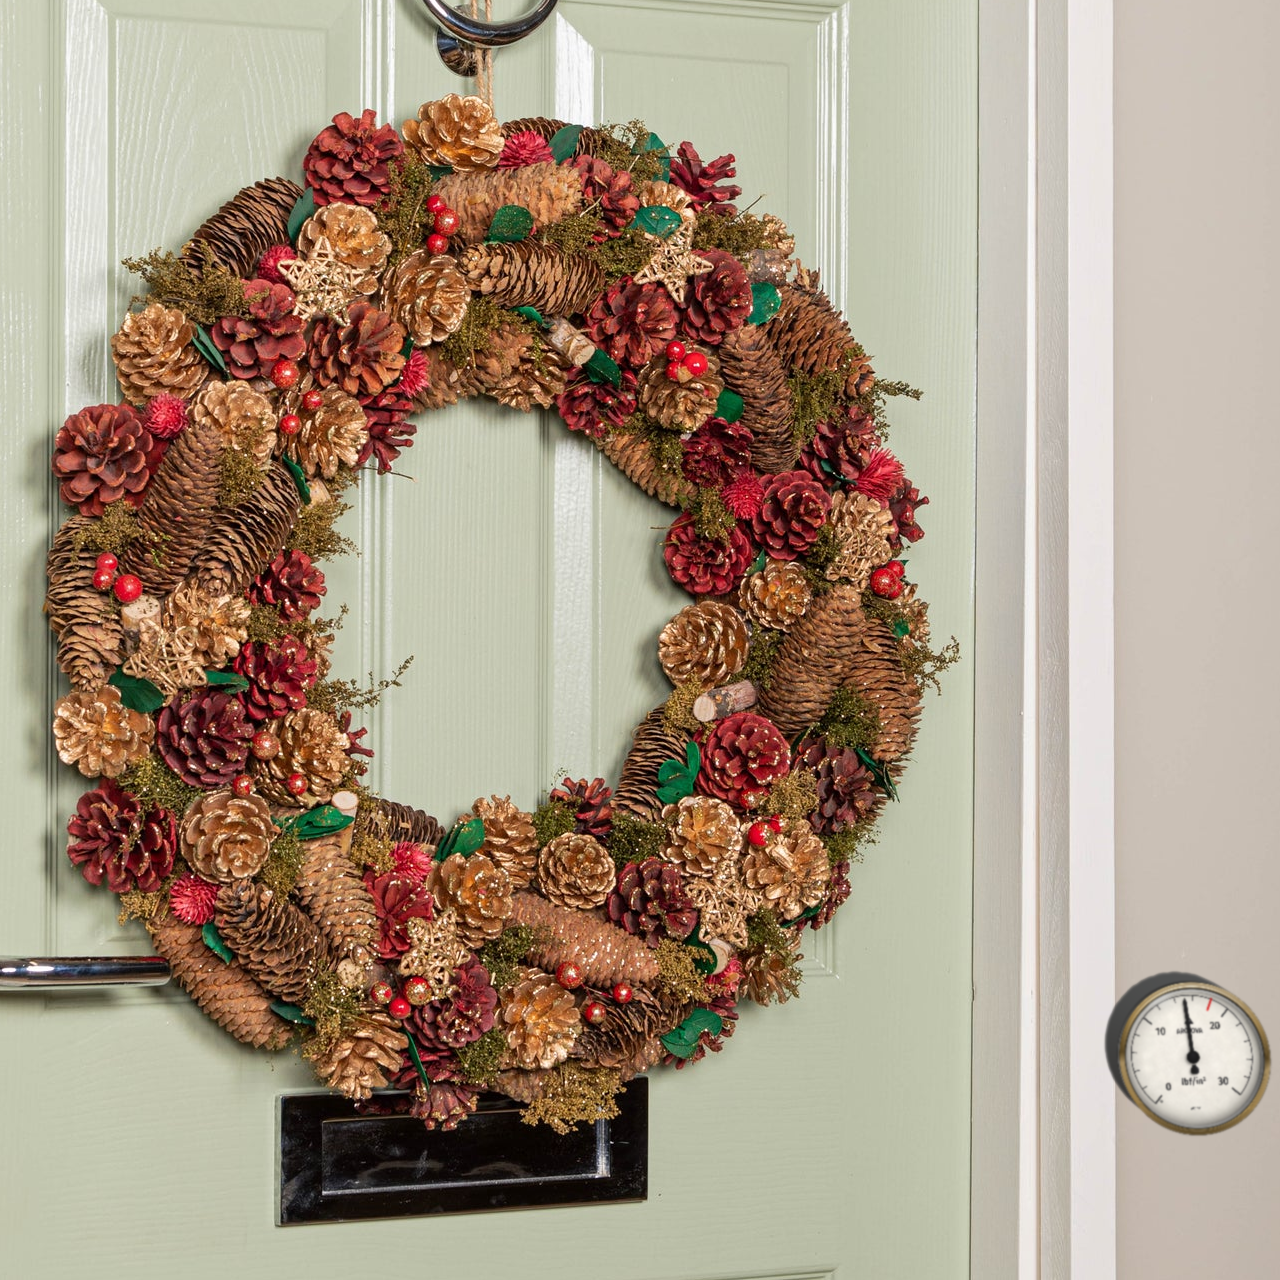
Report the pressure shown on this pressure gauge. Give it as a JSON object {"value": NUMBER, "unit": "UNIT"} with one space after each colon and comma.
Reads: {"value": 15, "unit": "psi"}
